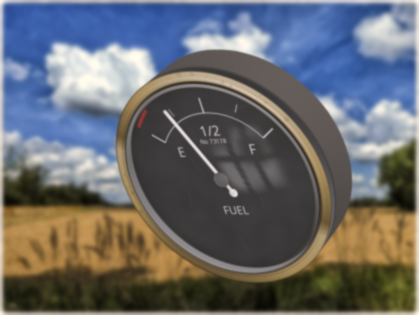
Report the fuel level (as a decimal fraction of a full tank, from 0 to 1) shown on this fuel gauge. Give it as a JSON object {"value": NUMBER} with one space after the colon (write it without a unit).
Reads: {"value": 0.25}
